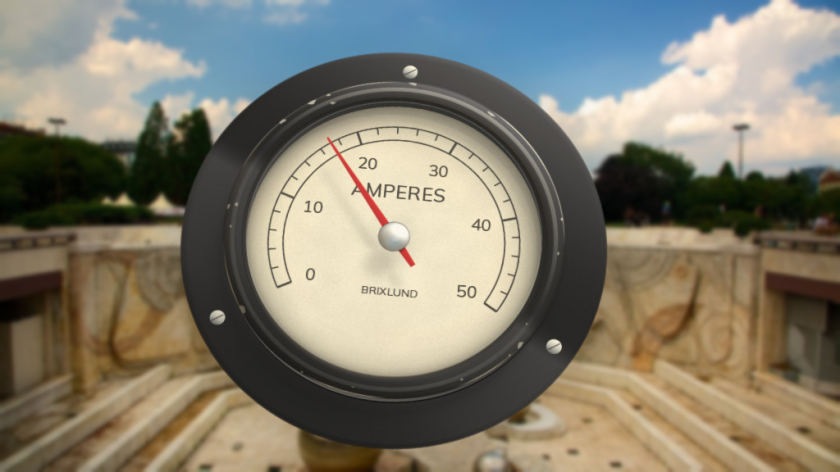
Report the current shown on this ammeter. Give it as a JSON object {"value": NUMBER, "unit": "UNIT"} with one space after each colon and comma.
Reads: {"value": 17, "unit": "A"}
